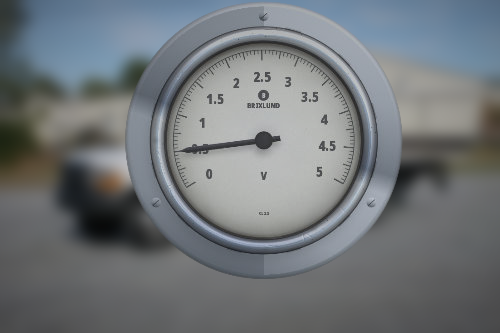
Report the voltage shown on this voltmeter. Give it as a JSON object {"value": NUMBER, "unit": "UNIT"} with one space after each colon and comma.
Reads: {"value": 0.5, "unit": "V"}
